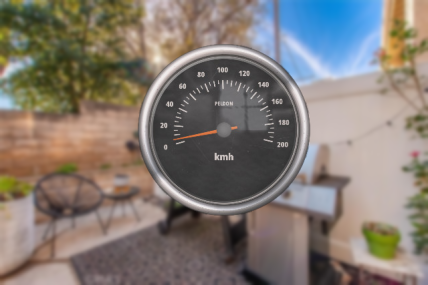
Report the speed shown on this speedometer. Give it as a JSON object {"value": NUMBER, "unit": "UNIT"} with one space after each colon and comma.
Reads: {"value": 5, "unit": "km/h"}
